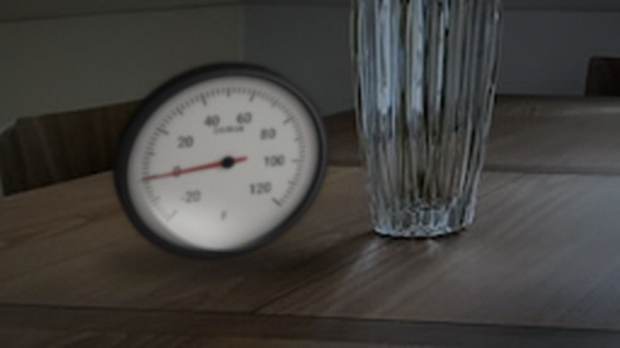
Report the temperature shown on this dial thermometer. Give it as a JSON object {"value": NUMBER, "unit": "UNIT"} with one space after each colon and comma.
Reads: {"value": 0, "unit": "°F"}
